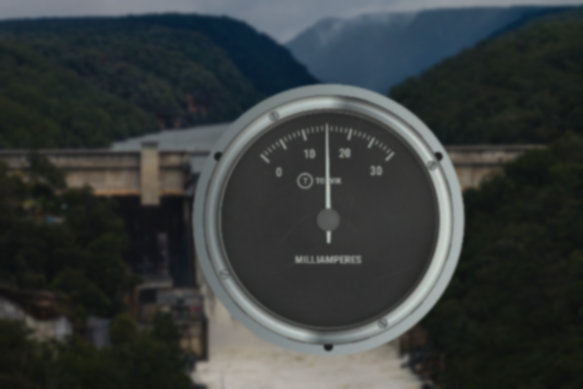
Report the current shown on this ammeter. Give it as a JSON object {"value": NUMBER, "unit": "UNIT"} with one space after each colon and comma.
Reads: {"value": 15, "unit": "mA"}
